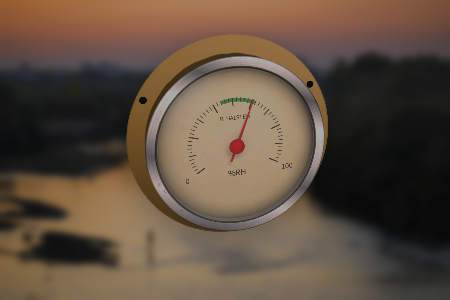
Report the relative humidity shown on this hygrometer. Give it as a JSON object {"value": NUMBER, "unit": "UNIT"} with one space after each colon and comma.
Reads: {"value": 60, "unit": "%"}
